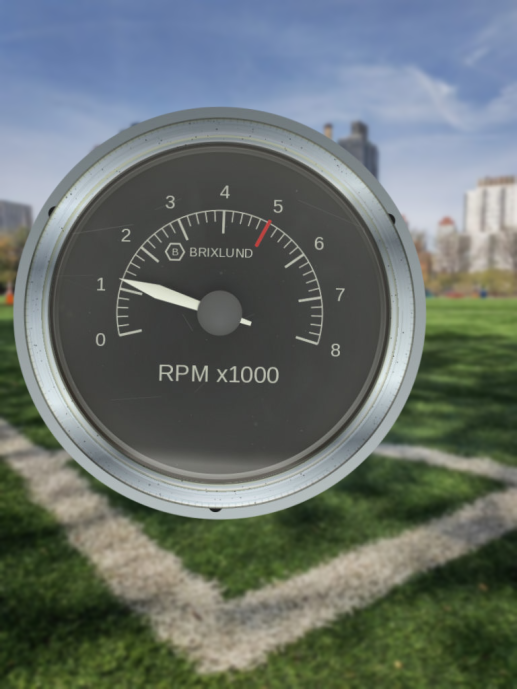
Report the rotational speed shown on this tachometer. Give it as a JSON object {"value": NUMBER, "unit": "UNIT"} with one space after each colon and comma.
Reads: {"value": 1200, "unit": "rpm"}
